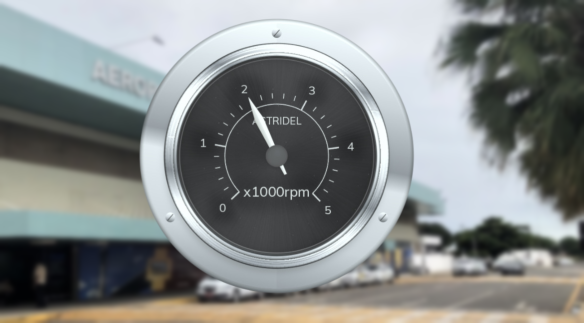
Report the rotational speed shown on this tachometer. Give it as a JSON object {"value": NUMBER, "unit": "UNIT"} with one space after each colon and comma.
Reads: {"value": 2000, "unit": "rpm"}
